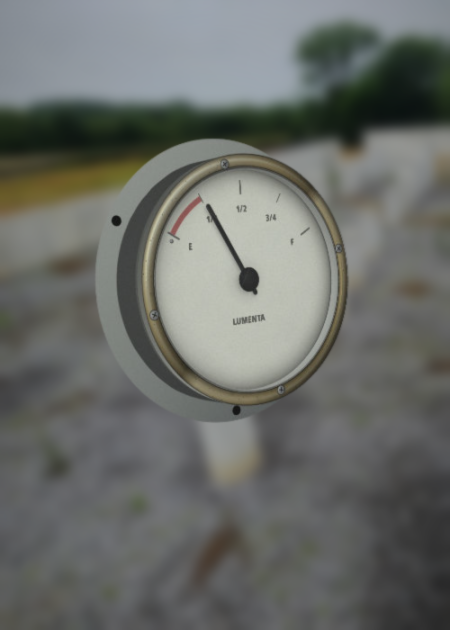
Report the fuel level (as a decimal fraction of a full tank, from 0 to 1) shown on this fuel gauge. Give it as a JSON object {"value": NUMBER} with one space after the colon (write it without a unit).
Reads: {"value": 0.25}
